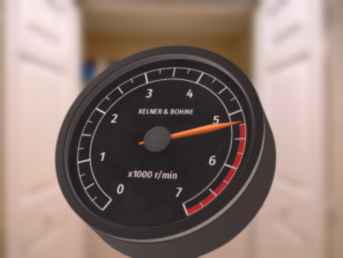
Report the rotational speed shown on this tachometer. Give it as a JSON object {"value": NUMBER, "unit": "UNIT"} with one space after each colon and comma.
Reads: {"value": 5250, "unit": "rpm"}
